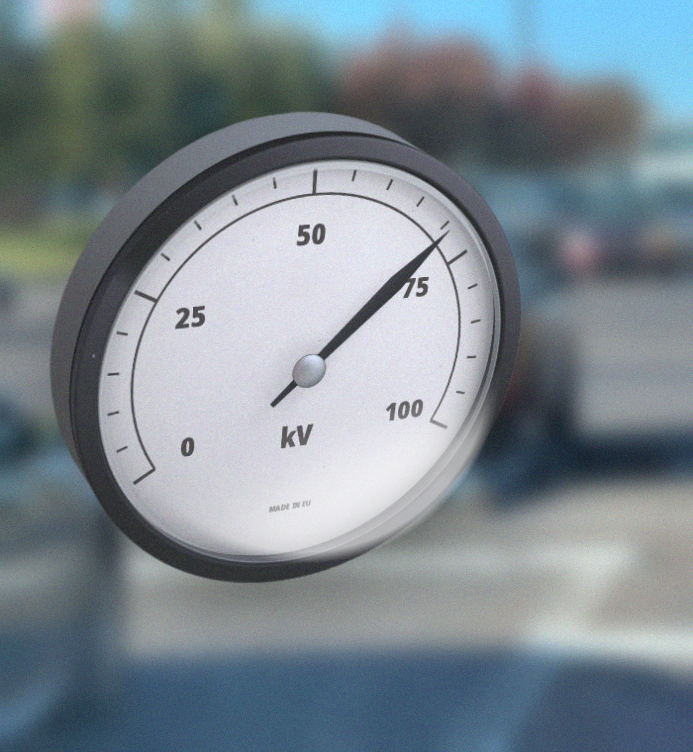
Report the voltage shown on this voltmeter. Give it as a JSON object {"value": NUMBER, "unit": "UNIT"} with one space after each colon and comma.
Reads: {"value": 70, "unit": "kV"}
